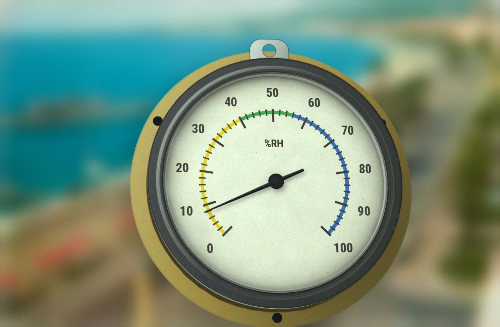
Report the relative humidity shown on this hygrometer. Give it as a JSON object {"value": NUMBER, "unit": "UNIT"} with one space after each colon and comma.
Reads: {"value": 8, "unit": "%"}
